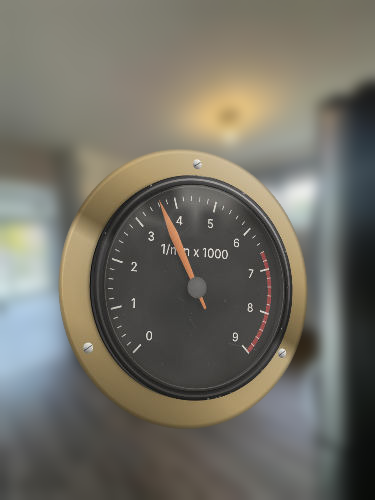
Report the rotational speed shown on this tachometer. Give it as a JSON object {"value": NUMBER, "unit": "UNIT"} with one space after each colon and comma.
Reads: {"value": 3600, "unit": "rpm"}
